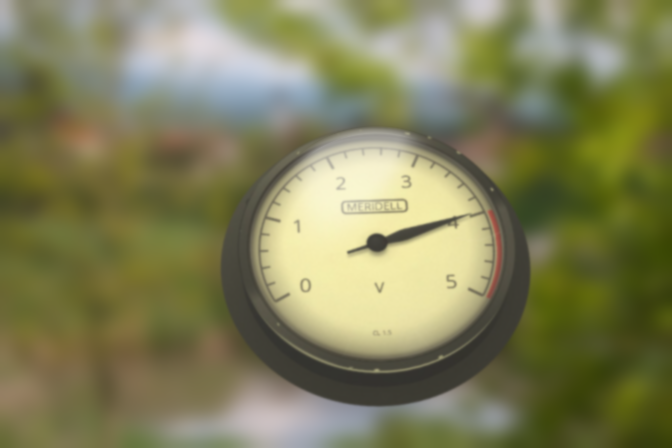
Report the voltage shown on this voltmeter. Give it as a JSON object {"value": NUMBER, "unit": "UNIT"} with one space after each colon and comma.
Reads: {"value": 4, "unit": "V"}
